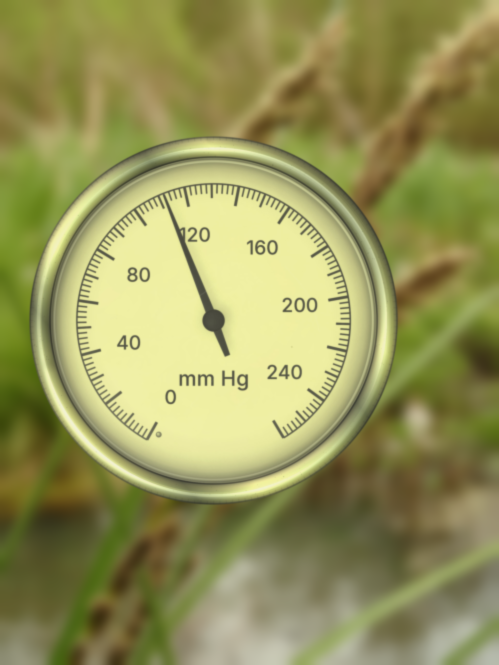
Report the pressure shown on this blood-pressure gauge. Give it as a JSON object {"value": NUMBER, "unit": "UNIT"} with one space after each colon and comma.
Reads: {"value": 112, "unit": "mmHg"}
